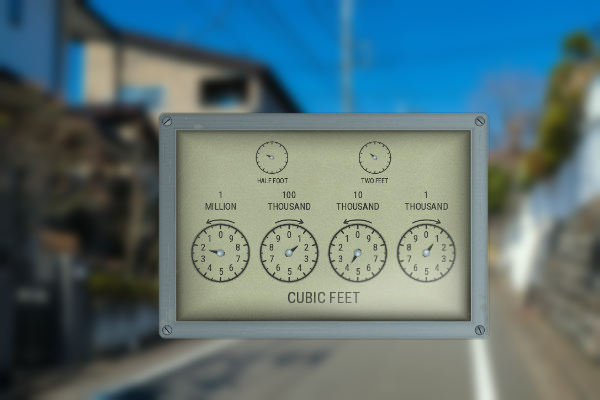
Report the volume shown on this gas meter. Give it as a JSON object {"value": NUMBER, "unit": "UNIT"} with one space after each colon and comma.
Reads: {"value": 214100, "unit": "ft³"}
